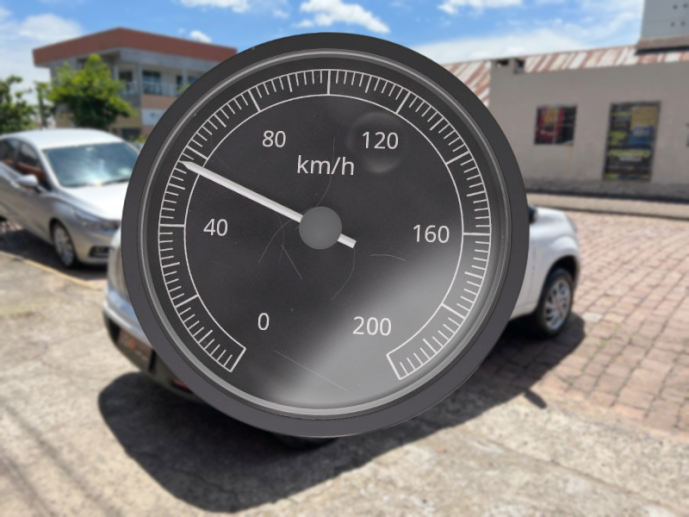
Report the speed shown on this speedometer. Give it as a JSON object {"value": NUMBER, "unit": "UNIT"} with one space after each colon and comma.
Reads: {"value": 56, "unit": "km/h"}
